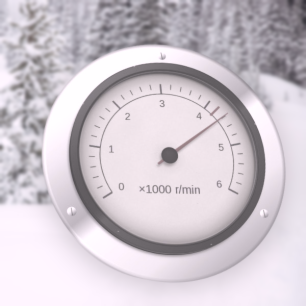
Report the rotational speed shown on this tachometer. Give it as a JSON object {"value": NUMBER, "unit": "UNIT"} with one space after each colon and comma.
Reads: {"value": 4400, "unit": "rpm"}
